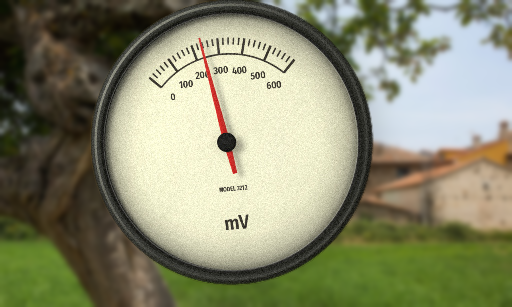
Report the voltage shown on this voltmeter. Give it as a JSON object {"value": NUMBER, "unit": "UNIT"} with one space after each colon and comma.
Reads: {"value": 240, "unit": "mV"}
